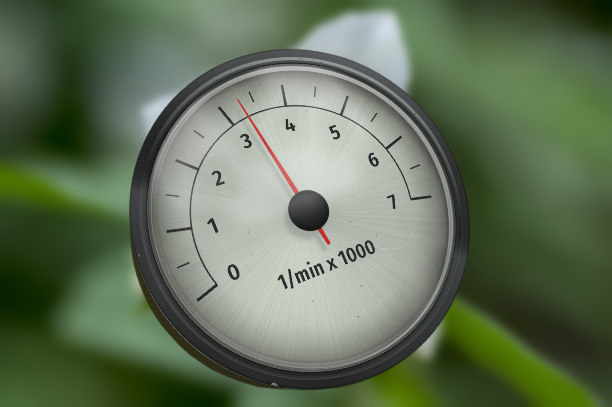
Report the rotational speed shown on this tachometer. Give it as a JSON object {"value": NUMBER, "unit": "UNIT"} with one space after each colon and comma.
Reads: {"value": 3250, "unit": "rpm"}
